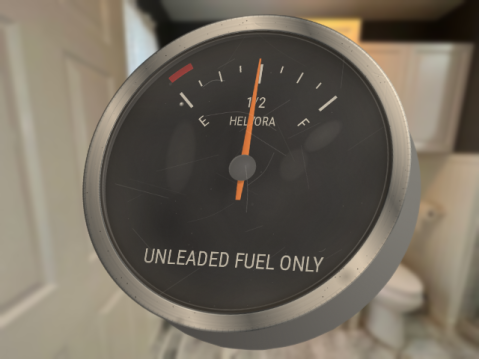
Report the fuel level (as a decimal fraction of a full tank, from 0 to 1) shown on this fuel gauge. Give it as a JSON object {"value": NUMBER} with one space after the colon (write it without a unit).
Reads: {"value": 0.5}
